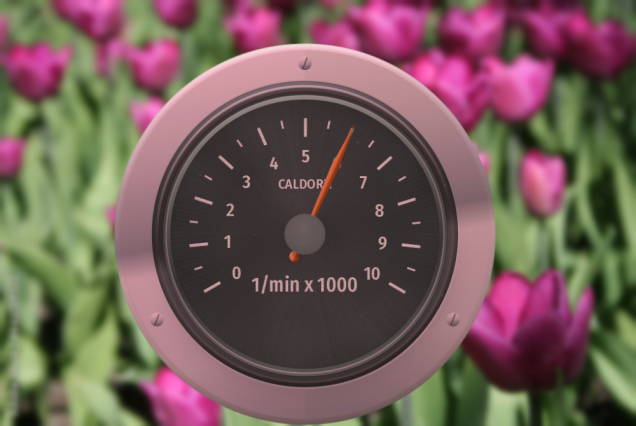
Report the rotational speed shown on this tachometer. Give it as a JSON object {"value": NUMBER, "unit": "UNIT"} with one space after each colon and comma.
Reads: {"value": 6000, "unit": "rpm"}
